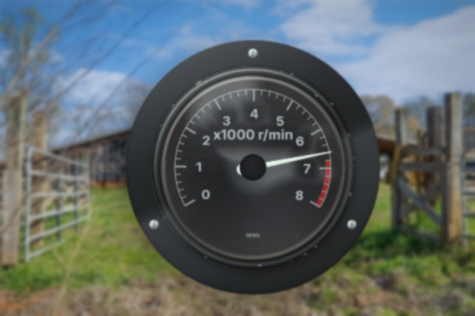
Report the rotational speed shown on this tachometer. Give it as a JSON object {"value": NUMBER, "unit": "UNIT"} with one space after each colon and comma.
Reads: {"value": 6600, "unit": "rpm"}
